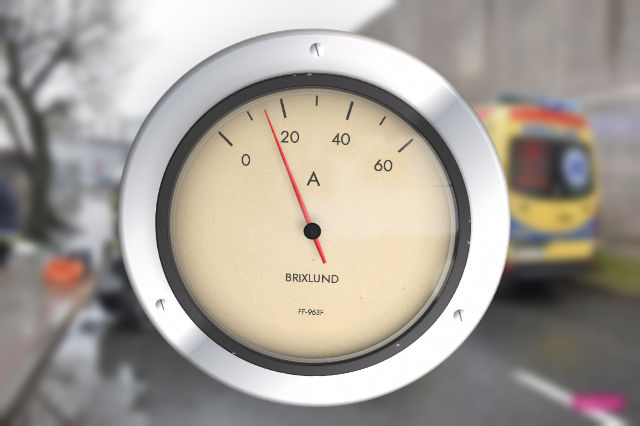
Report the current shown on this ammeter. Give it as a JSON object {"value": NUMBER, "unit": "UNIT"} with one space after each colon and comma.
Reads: {"value": 15, "unit": "A"}
